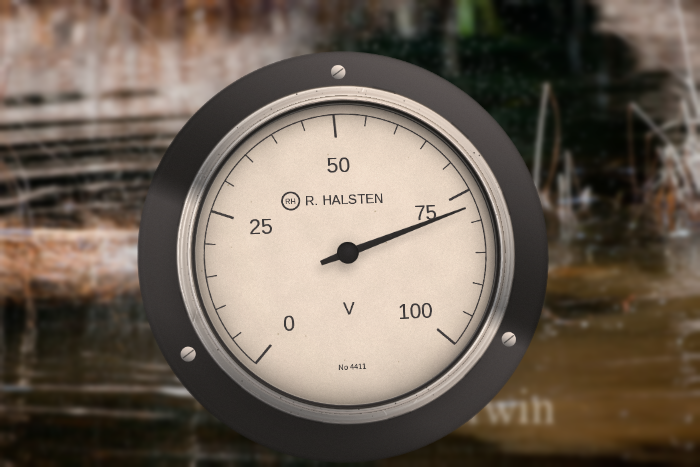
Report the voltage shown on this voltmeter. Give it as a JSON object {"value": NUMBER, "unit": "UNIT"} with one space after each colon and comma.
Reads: {"value": 77.5, "unit": "V"}
